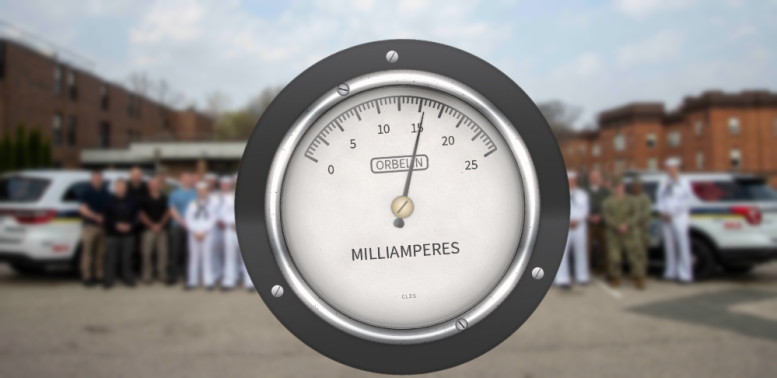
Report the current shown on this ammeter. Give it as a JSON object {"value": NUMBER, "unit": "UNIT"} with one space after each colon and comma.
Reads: {"value": 15.5, "unit": "mA"}
